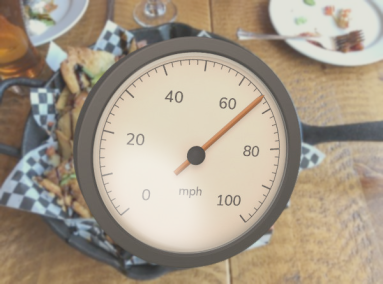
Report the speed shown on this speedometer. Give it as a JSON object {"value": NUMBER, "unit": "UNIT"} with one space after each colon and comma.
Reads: {"value": 66, "unit": "mph"}
